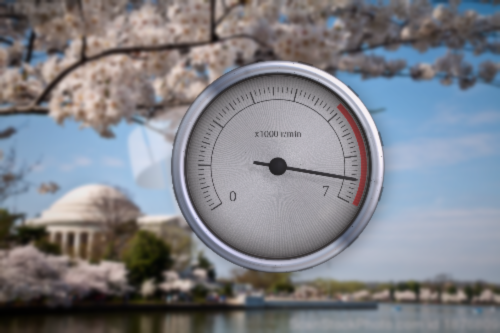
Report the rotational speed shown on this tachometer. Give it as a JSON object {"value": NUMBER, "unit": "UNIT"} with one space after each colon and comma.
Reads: {"value": 6500, "unit": "rpm"}
